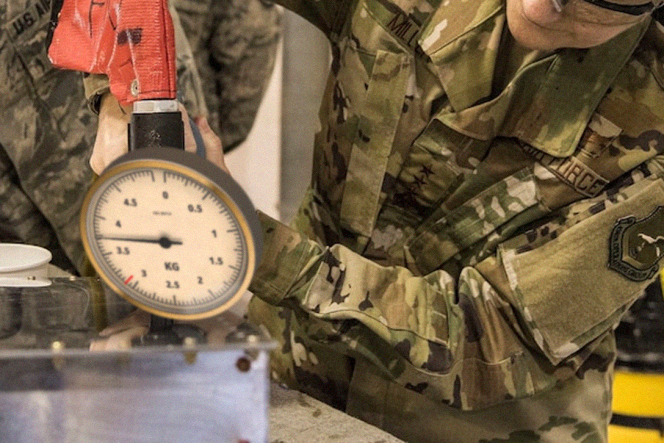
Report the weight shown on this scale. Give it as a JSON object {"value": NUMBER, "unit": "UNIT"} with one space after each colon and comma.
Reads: {"value": 3.75, "unit": "kg"}
